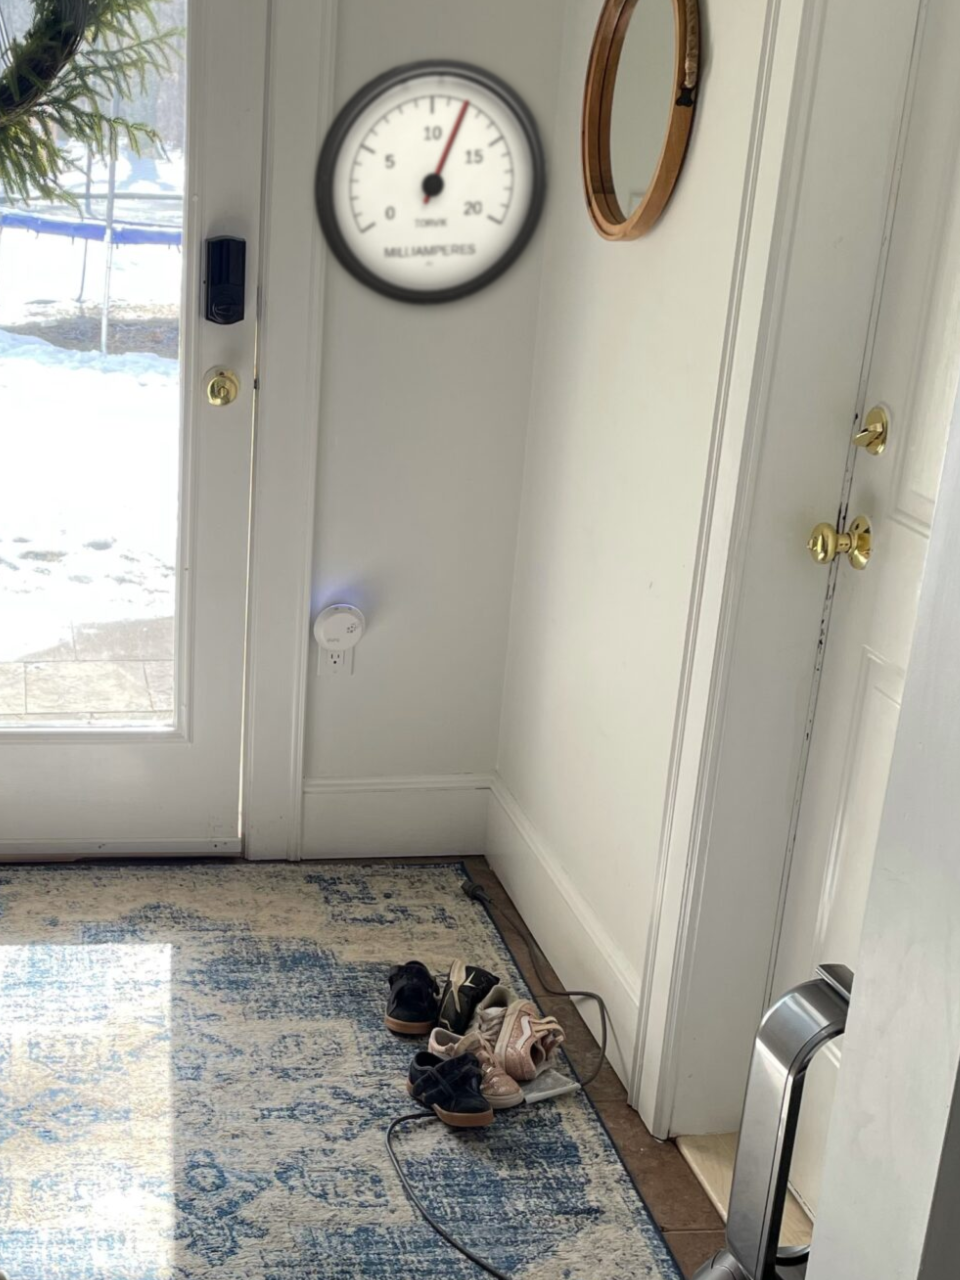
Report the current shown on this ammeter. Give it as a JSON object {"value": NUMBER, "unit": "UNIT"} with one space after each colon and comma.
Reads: {"value": 12, "unit": "mA"}
